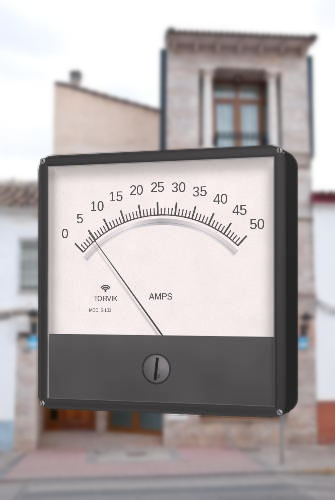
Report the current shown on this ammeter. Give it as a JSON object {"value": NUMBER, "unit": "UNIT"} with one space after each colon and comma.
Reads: {"value": 5, "unit": "A"}
